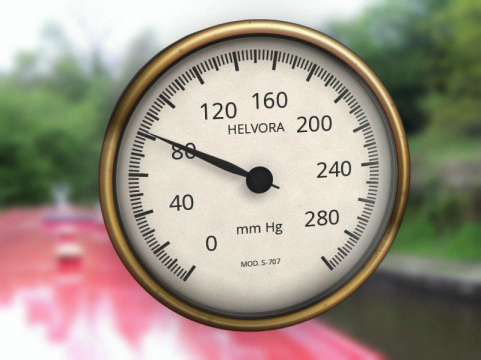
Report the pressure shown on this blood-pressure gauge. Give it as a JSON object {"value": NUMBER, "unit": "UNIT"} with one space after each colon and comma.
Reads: {"value": 82, "unit": "mmHg"}
